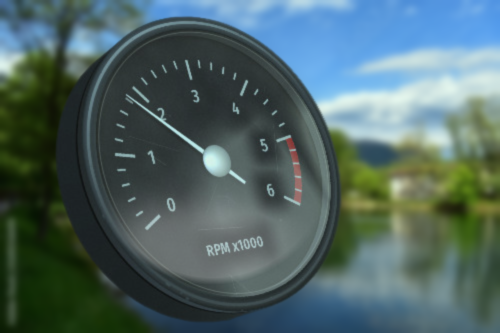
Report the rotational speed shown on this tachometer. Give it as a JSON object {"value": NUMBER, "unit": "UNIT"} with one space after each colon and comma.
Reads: {"value": 1800, "unit": "rpm"}
